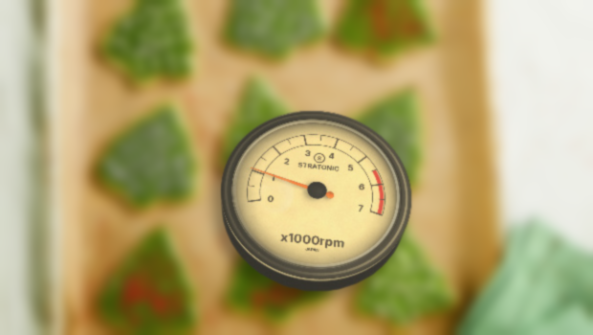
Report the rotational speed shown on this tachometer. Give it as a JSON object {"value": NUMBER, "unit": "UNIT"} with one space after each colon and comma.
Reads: {"value": 1000, "unit": "rpm"}
